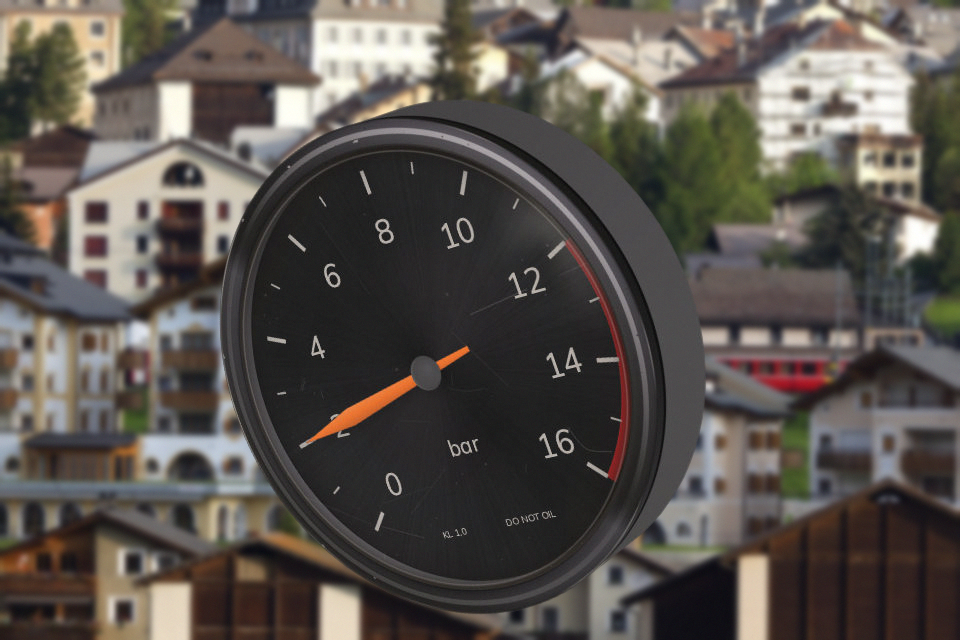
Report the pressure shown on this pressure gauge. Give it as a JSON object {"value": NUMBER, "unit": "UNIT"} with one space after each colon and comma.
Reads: {"value": 2, "unit": "bar"}
